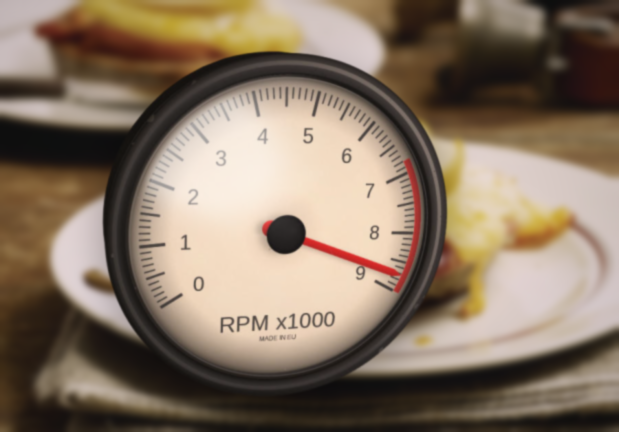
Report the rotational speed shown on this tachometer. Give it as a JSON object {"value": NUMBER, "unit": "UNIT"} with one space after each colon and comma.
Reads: {"value": 8700, "unit": "rpm"}
